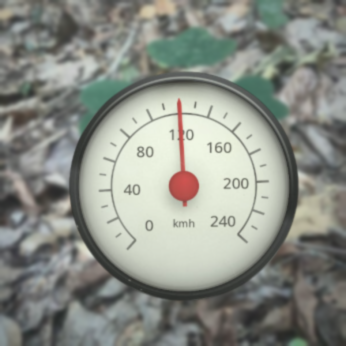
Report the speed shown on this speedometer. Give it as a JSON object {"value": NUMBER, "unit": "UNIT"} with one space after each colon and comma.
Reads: {"value": 120, "unit": "km/h"}
